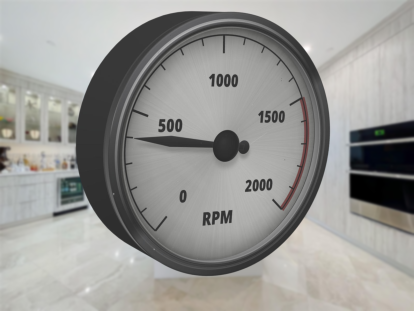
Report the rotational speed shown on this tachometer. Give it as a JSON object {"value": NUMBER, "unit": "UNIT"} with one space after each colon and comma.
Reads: {"value": 400, "unit": "rpm"}
